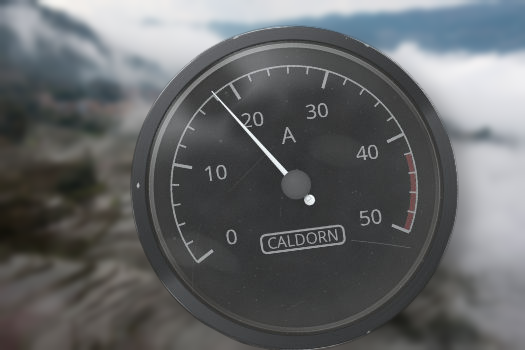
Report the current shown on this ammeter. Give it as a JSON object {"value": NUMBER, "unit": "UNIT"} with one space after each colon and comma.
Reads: {"value": 18, "unit": "A"}
